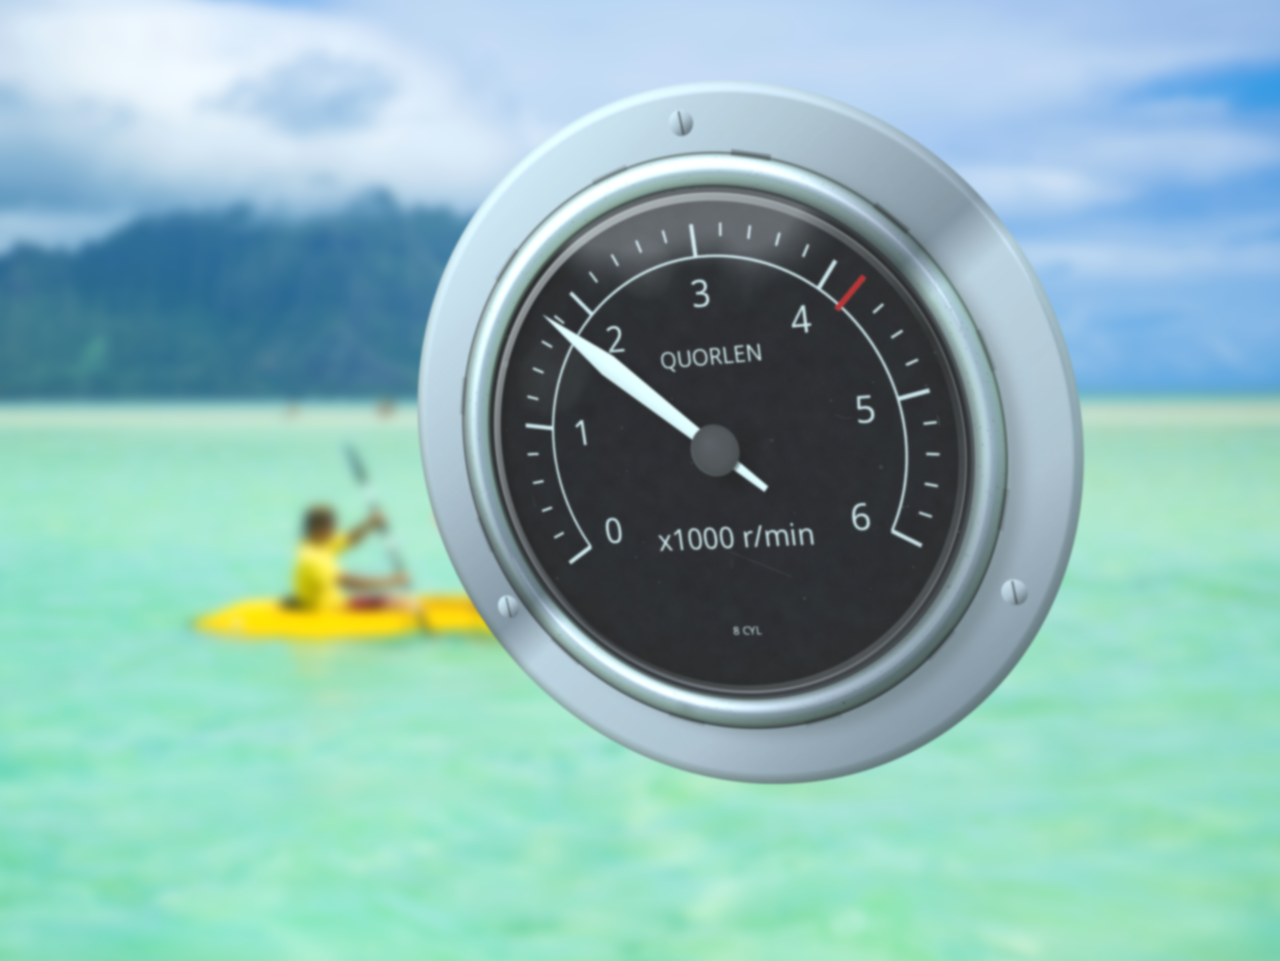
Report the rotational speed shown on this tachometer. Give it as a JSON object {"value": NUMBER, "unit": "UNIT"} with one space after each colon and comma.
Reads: {"value": 1800, "unit": "rpm"}
